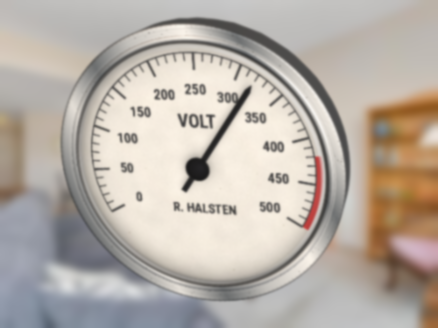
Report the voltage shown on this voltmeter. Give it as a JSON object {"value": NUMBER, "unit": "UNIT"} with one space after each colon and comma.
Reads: {"value": 320, "unit": "V"}
